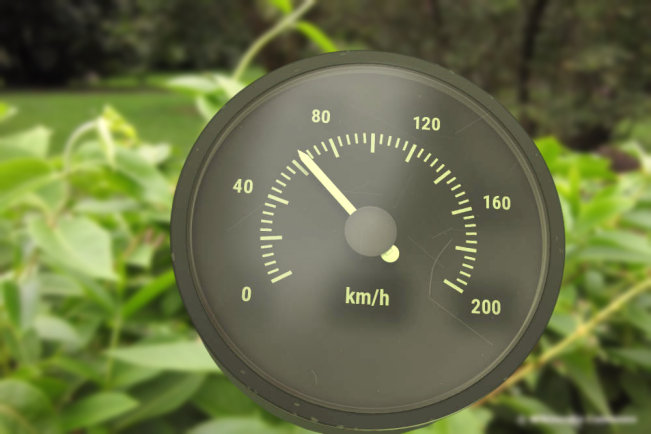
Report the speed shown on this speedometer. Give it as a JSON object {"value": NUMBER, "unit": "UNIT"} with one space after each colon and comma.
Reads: {"value": 64, "unit": "km/h"}
